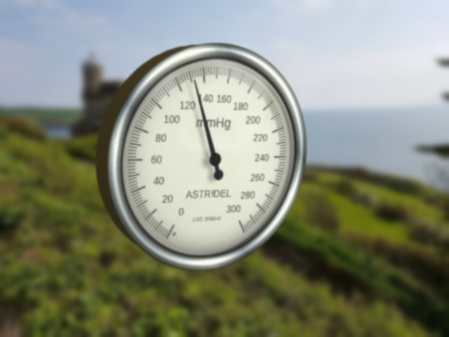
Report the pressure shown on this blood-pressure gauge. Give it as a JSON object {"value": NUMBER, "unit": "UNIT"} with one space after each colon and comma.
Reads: {"value": 130, "unit": "mmHg"}
